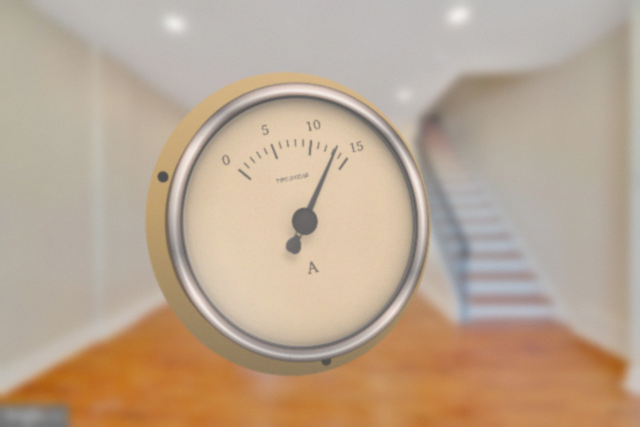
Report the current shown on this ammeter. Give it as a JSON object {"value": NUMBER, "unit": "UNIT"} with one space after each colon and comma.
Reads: {"value": 13, "unit": "A"}
